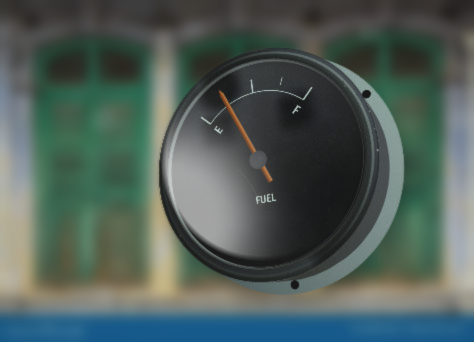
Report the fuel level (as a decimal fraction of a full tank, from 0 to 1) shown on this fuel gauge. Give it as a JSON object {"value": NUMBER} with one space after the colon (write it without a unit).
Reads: {"value": 0.25}
